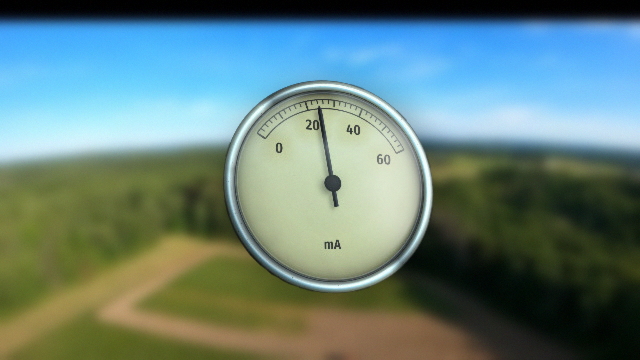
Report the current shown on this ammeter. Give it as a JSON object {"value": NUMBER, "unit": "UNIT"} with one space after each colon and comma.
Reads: {"value": 24, "unit": "mA"}
